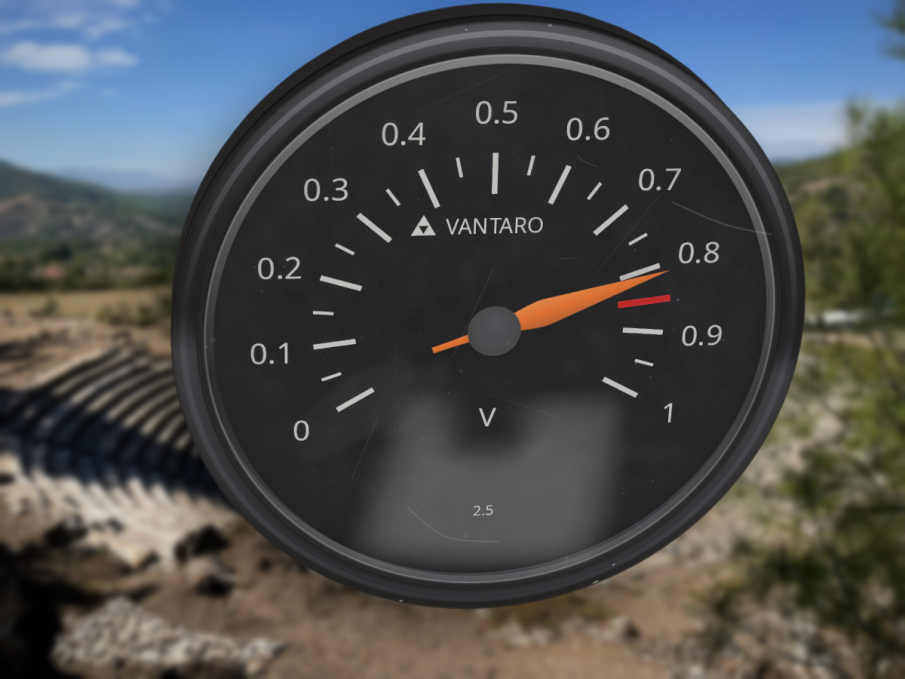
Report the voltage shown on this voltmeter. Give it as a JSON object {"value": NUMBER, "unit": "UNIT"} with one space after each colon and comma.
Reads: {"value": 0.8, "unit": "V"}
